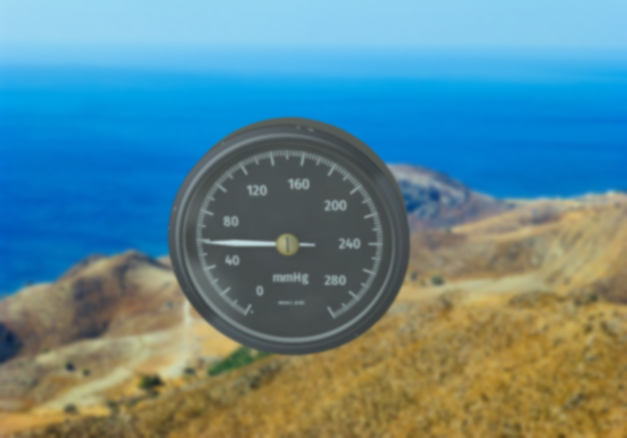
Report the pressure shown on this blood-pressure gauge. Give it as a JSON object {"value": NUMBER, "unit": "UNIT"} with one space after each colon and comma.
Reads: {"value": 60, "unit": "mmHg"}
